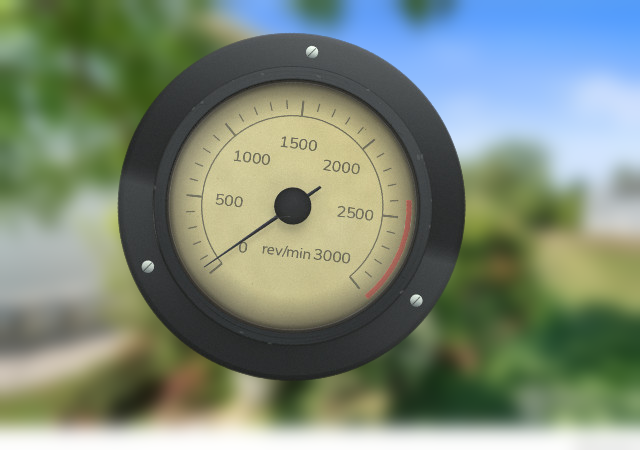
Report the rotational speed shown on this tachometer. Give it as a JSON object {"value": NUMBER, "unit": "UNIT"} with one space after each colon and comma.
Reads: {"value": 50, "unit": "rpm"}
